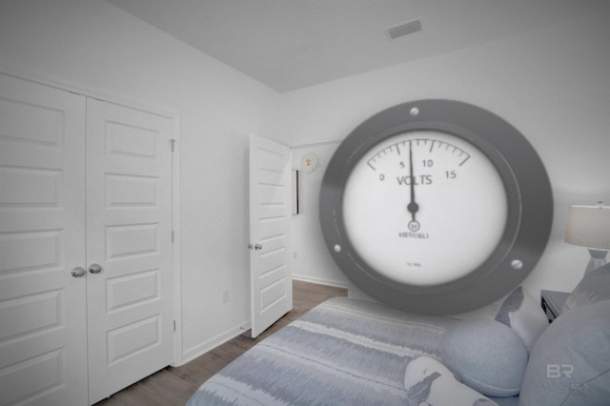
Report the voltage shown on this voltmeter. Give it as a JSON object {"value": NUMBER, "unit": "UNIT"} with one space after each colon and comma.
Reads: {"value": 7, "unit": "V"}
